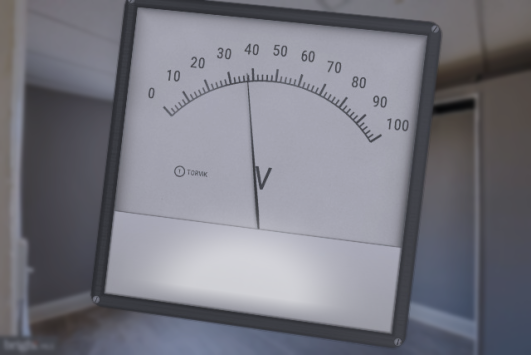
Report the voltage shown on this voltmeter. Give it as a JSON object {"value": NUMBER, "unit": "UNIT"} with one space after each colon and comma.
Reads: {"value": 38, "unit": "V"}
